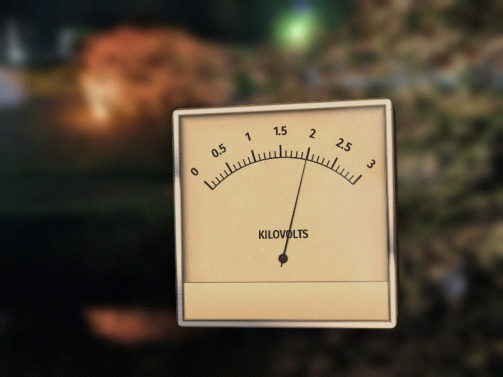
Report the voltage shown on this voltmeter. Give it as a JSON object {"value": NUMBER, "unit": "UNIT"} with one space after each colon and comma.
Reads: {"value": 2, "unit": "kV"}
